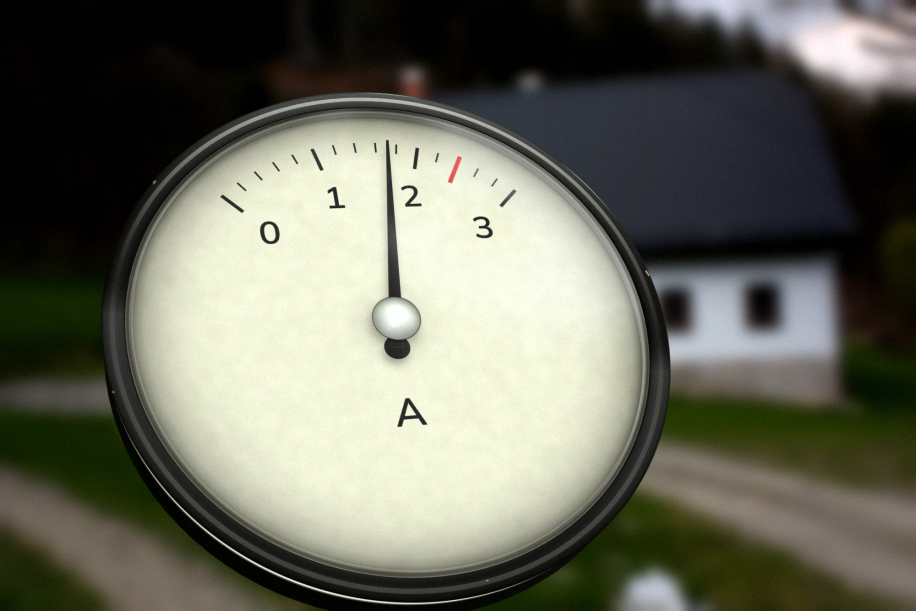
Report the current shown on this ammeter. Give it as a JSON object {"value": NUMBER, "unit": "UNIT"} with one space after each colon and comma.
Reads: {"value": 1.7, "unit": "A"}
